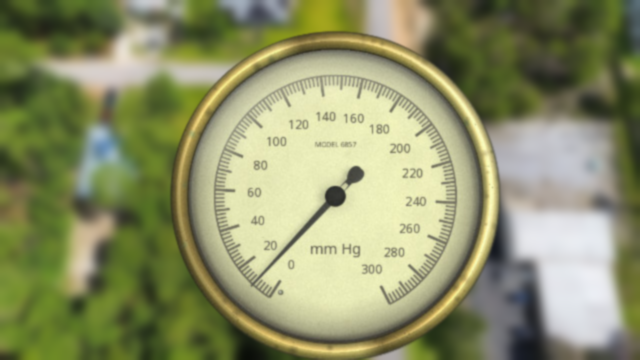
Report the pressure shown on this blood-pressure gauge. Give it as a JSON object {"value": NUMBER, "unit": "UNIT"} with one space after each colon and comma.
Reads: {"value": 10, "unit": "mmHg"}
